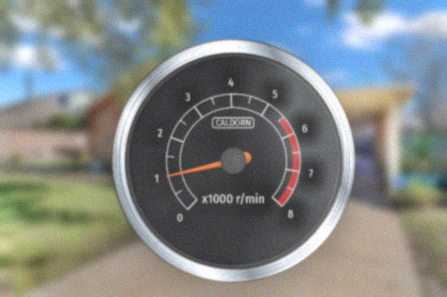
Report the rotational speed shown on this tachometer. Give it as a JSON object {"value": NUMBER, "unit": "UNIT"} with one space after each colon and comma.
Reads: {"value": 1000, "unit": "rpm"}
